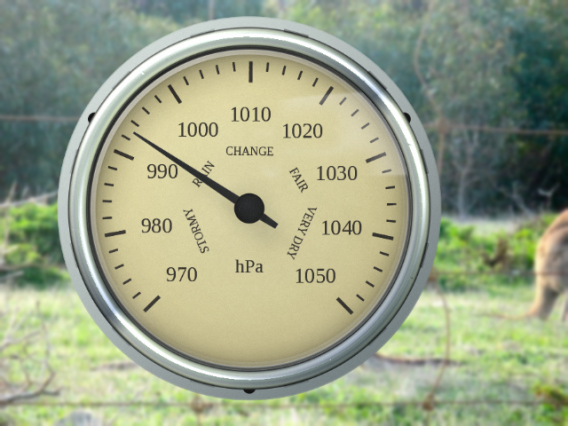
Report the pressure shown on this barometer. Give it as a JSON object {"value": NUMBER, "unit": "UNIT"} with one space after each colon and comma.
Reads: {"value": 993, "unit": "hPa"}
